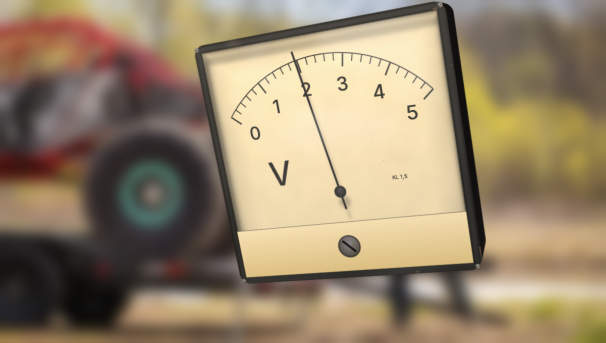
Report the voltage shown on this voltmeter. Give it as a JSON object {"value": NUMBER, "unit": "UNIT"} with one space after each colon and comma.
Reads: {"value": 2, "unit": "V"}
